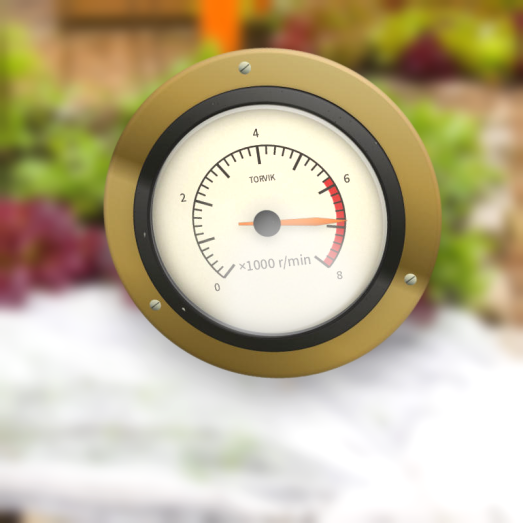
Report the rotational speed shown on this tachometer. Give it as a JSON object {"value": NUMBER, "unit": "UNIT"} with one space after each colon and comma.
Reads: {"value": 6800, "unit": "rpm"}
